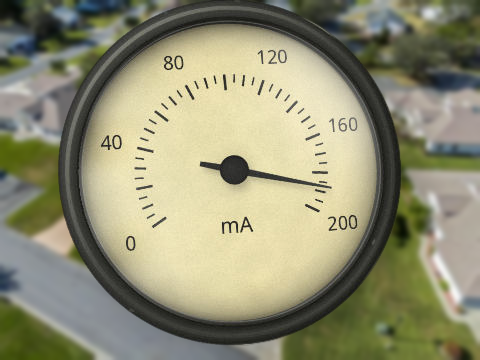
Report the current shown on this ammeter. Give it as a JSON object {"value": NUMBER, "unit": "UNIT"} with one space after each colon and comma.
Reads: {"value": 187.5, "unit": "mA"}
